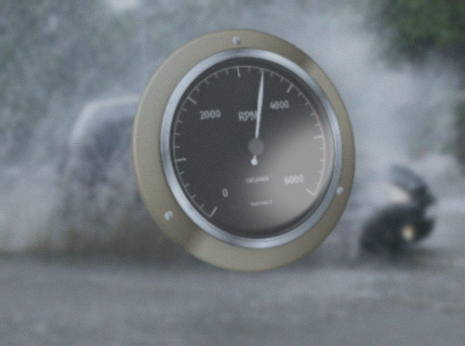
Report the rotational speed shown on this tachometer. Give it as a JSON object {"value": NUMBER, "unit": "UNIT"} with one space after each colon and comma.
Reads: {"value": 3400, "unit": "rpm"}
